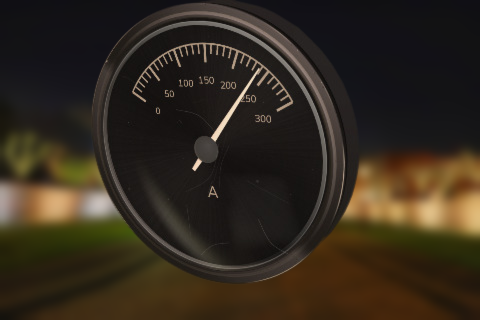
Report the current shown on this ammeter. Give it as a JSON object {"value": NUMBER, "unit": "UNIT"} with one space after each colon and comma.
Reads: {"value": 240, "unit": "A"}
